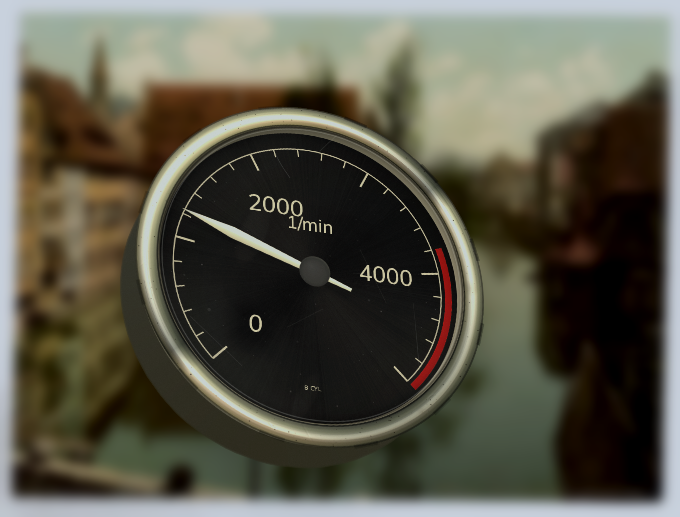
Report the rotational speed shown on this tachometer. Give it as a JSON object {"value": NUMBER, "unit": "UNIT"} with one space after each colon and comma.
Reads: {"value": 1200, "unit": "rpm"}
